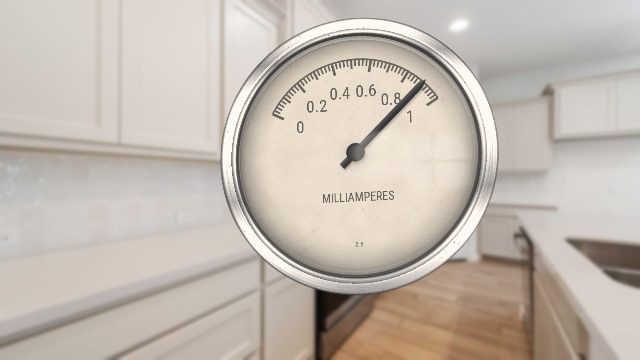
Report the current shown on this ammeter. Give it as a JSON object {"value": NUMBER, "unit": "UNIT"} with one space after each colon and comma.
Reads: {"value": 0.9, "unit": "mA"}
